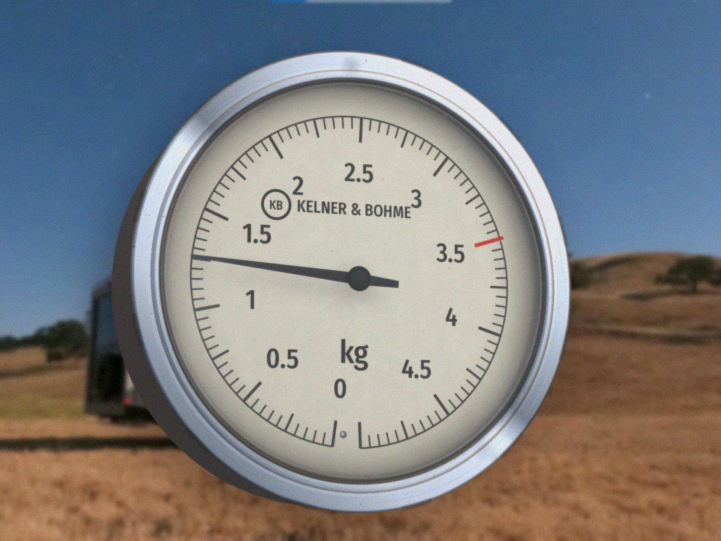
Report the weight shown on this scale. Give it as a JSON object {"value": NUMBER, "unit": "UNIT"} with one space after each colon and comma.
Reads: {"value": 1.25, "unit": "kg"}
